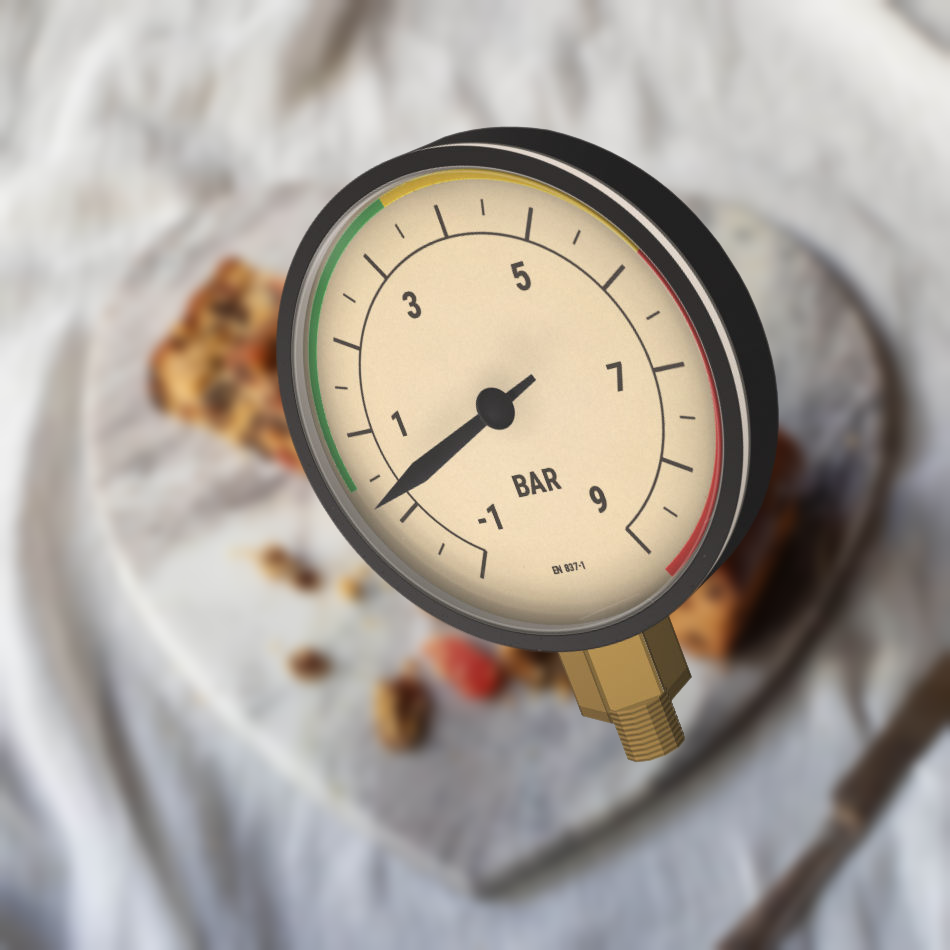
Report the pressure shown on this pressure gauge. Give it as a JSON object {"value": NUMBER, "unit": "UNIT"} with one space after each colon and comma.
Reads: {"value": 0.25, "unit": "bar"}
